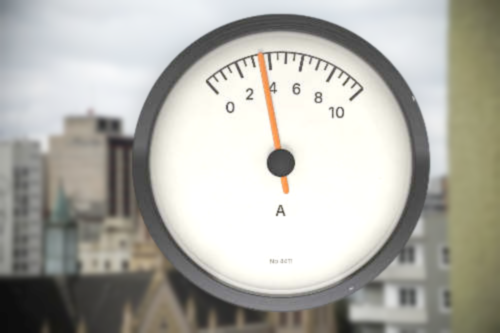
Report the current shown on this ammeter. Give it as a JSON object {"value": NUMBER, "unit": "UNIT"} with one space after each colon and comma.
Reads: {"value": 3.5, "unit": "A"}
